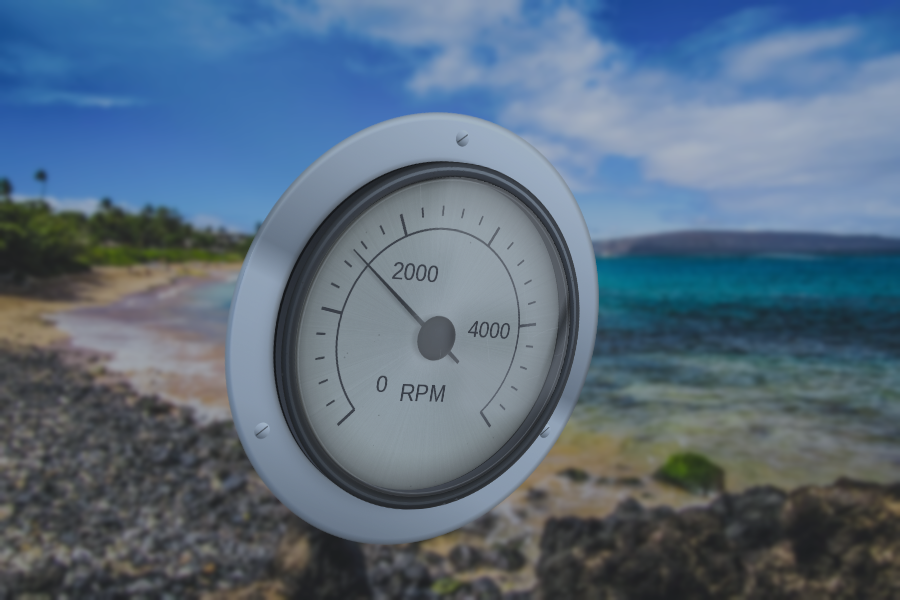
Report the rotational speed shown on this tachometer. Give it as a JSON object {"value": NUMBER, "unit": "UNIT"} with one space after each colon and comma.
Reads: {"value": 1500, "unit": "rpm"}
